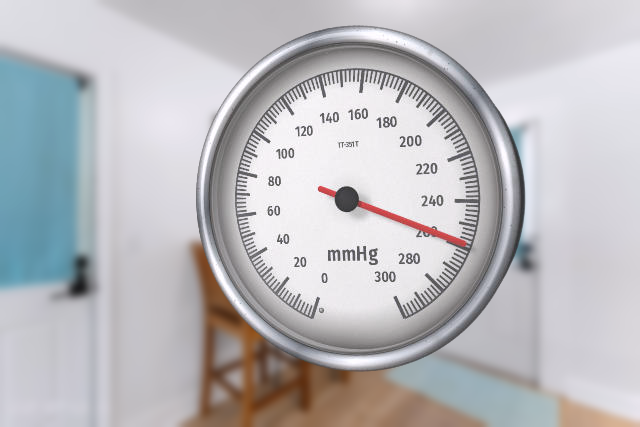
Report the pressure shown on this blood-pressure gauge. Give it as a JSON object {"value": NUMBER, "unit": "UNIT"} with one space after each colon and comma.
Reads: {"value": 258, "unit": "mmHg"}
